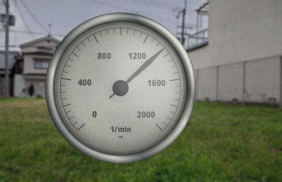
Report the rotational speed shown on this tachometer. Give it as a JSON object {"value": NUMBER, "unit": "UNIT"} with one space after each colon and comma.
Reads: {"value": 1350, "unit": "rpm"}
